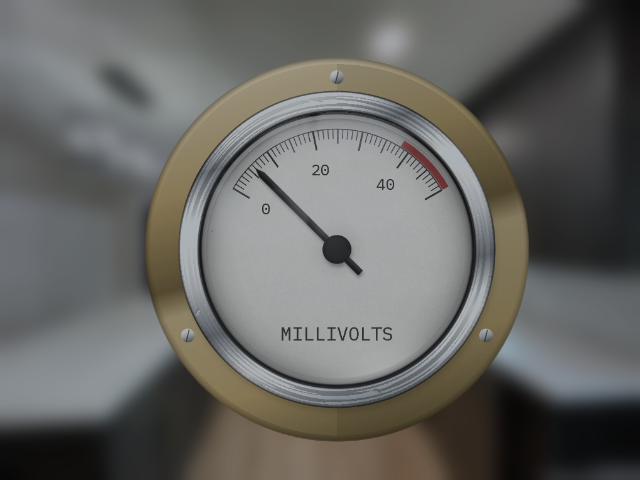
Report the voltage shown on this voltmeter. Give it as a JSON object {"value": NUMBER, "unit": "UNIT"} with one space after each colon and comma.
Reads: {"value": 6, "unit": "mV"}
